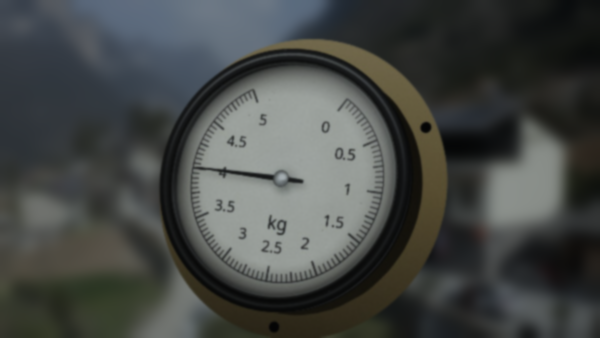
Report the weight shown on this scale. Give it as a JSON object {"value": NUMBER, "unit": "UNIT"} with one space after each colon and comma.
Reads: {"value": 4, "unit": "kg"}
